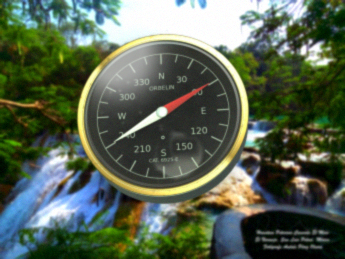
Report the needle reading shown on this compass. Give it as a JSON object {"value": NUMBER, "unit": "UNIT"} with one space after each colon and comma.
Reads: {"value": 60, "unit": "°"}
